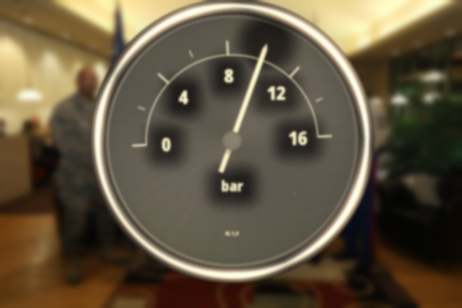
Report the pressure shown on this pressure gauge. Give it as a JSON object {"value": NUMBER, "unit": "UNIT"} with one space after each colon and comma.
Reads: {"value": 10, "unit": "bar"}
